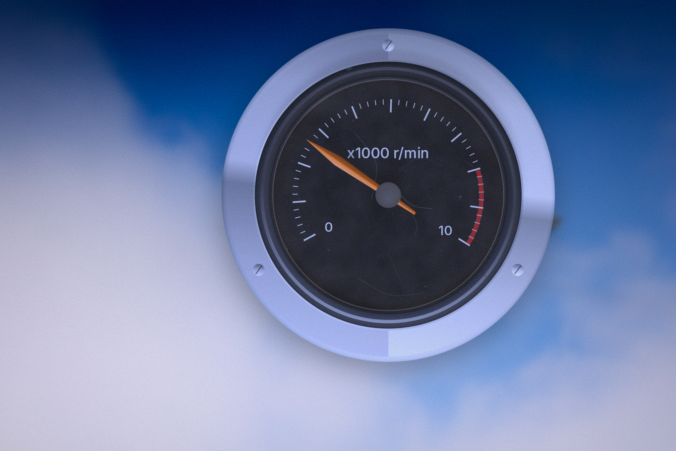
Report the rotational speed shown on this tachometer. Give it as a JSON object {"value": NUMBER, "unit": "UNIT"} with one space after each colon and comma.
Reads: {"value": 2600, "unit": "rpm"}
